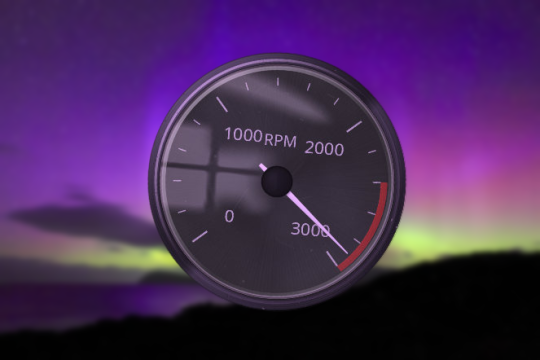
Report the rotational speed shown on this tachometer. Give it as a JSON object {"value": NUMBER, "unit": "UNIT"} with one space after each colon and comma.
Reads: {"value": 2900, "unit": "rpm"}
